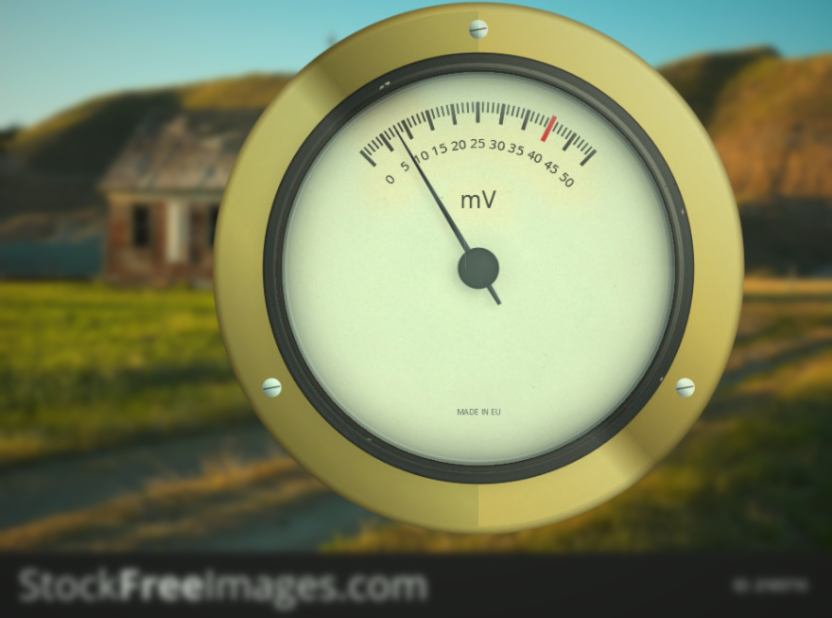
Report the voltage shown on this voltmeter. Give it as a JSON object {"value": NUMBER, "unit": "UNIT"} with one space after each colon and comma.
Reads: {"value": 8, "unit": "mV"}
